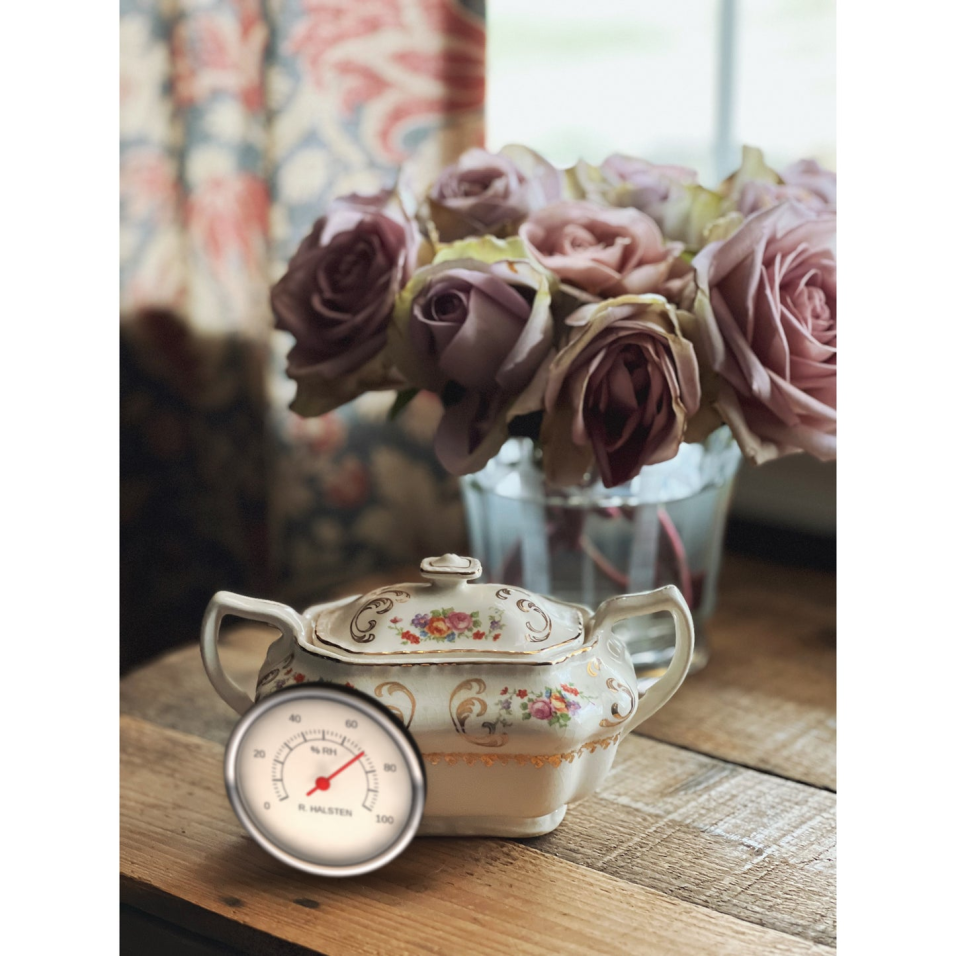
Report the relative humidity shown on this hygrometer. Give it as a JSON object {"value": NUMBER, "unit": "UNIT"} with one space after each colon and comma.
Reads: {"value": 70, "unit": "%"}
